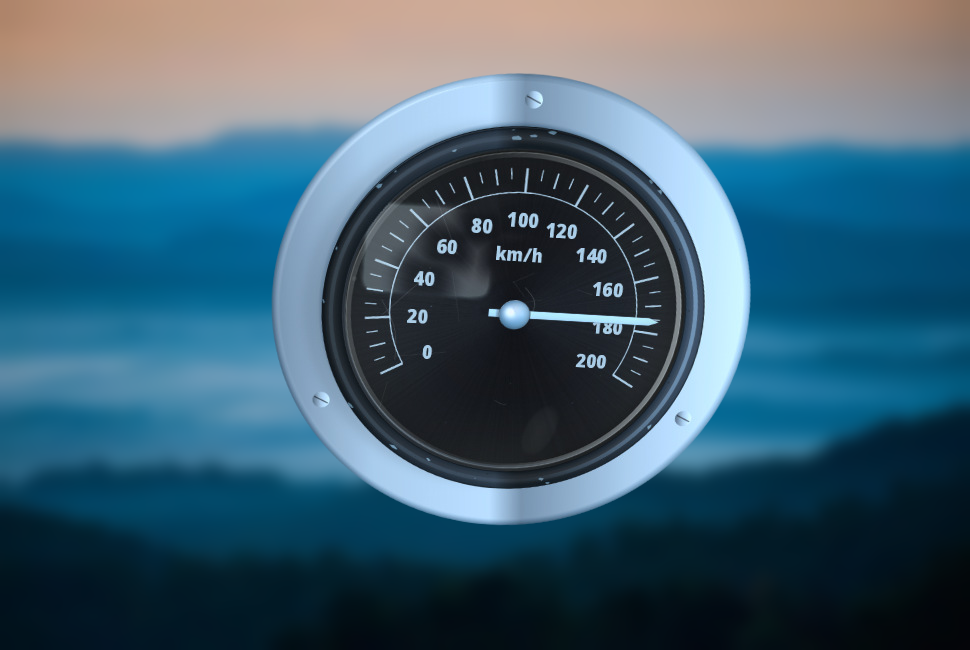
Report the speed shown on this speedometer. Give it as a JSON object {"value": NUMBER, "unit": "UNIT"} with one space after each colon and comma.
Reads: {"value": 175, "unit": "km/h"}
